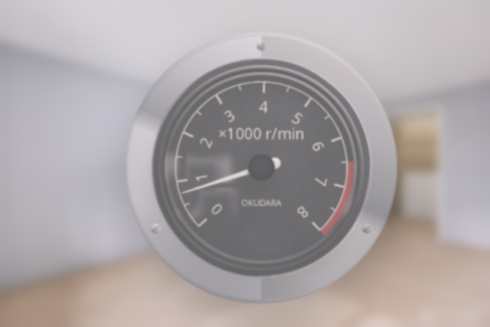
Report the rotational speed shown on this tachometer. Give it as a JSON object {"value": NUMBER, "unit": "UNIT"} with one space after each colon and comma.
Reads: {"value": 750, "unit": "rpm"}
